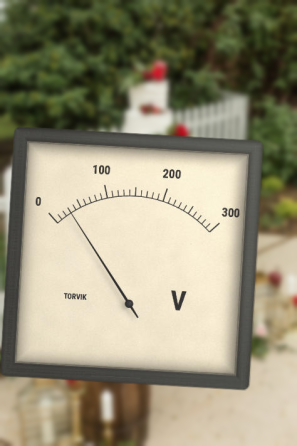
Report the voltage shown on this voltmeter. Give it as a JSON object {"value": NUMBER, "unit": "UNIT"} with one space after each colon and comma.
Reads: {"value": 30, "unit": "V"}
